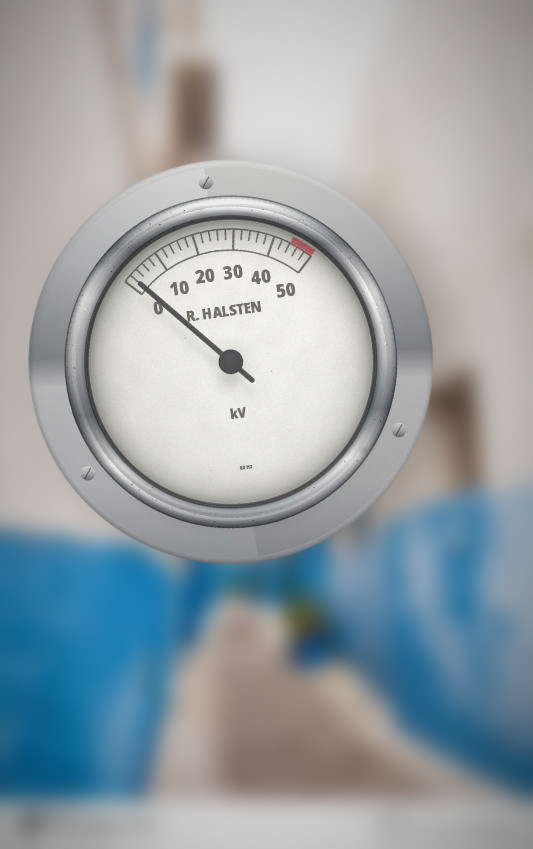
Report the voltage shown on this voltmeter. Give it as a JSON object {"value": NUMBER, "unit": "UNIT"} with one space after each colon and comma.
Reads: {"value": 2, "unit": "kV"}
